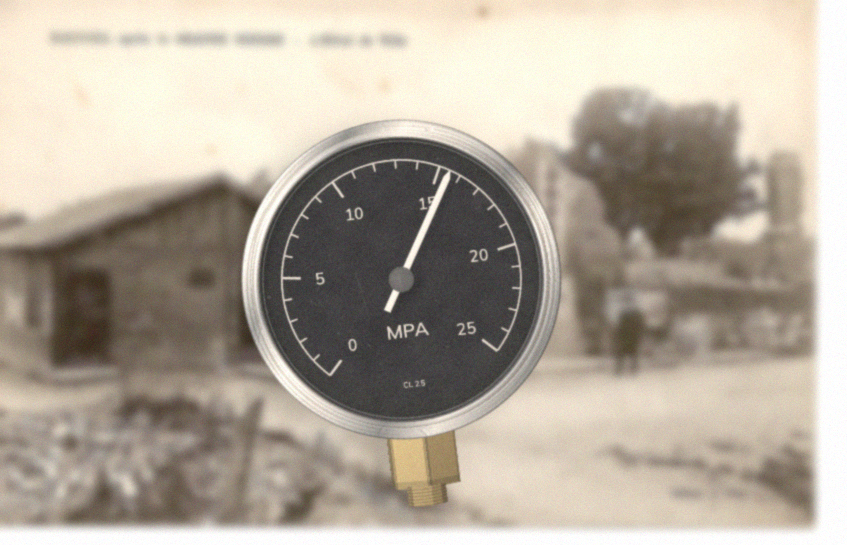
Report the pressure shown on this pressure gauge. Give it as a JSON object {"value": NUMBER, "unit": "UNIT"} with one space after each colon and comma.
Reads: {"value": 15.5, "unit": "MPa"}
